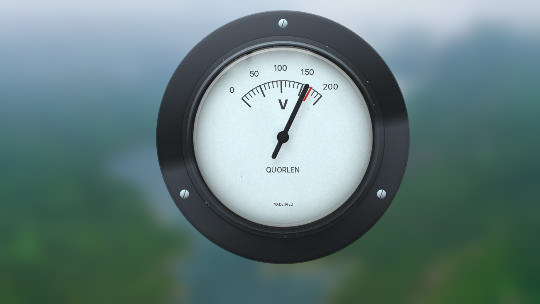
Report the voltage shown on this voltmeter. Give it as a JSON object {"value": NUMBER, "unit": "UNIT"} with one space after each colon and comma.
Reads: {"value": 160, "unit": "V"}
